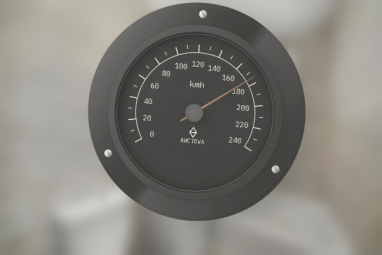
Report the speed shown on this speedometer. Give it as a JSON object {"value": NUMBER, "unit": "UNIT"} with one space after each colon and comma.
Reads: {"value": 175, "unit": "km/h"}
